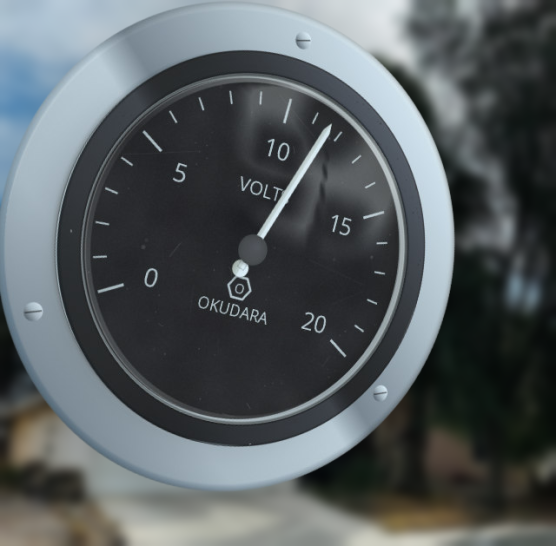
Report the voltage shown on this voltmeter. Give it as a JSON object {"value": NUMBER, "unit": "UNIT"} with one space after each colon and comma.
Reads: {"value": 11.5, "unit": "V"}
